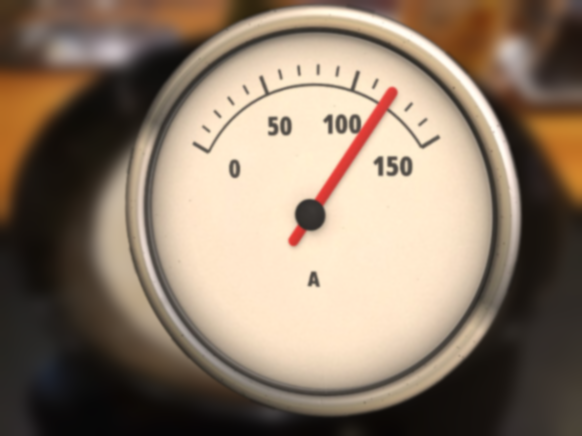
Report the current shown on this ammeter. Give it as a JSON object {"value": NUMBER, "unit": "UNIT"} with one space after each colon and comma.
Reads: {"value": 120, "unit": "A"}
